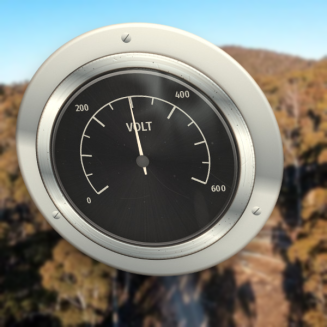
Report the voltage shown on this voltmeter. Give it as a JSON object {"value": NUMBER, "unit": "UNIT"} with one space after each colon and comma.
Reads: {"value": 300, "unit": "V"}
